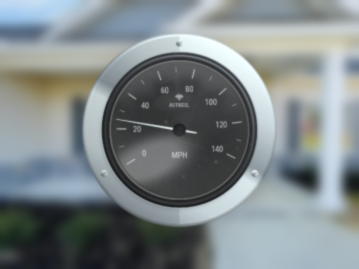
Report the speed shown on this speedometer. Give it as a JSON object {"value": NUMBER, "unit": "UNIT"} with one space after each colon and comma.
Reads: {"value": 25, "unit": "mph"}
